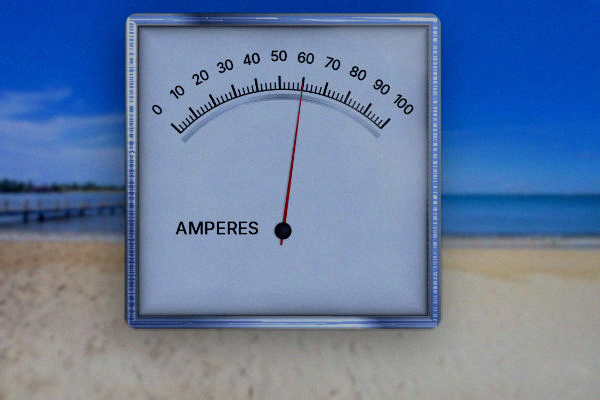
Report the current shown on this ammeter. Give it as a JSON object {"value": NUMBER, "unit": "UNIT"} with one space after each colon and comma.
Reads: {"value": 60, "unit": "A"}
